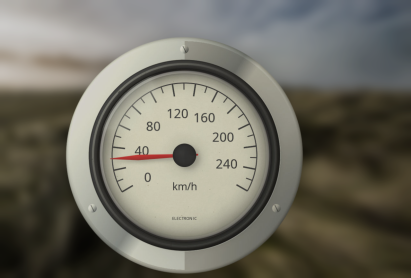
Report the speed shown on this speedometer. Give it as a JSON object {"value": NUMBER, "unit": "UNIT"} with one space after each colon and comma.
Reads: {"value": 30, "unit": "km/h"}
